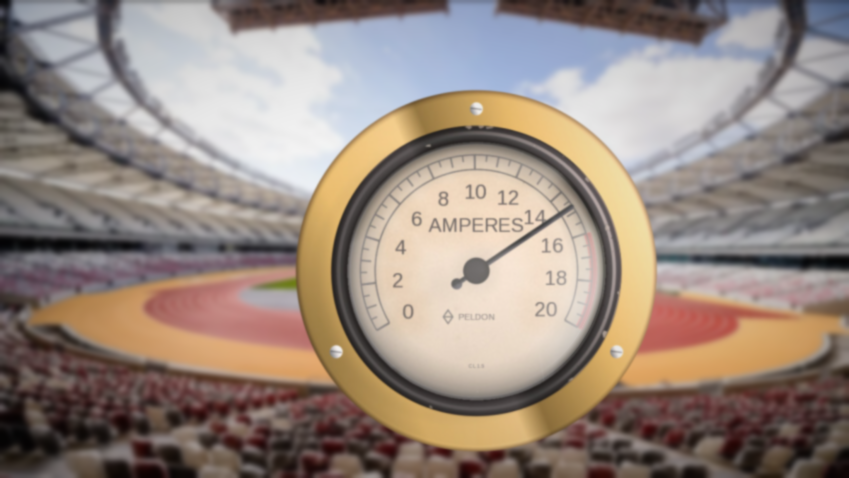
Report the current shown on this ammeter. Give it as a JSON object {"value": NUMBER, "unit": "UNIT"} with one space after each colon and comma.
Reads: {"value": 14.75, "unit": "A"}
